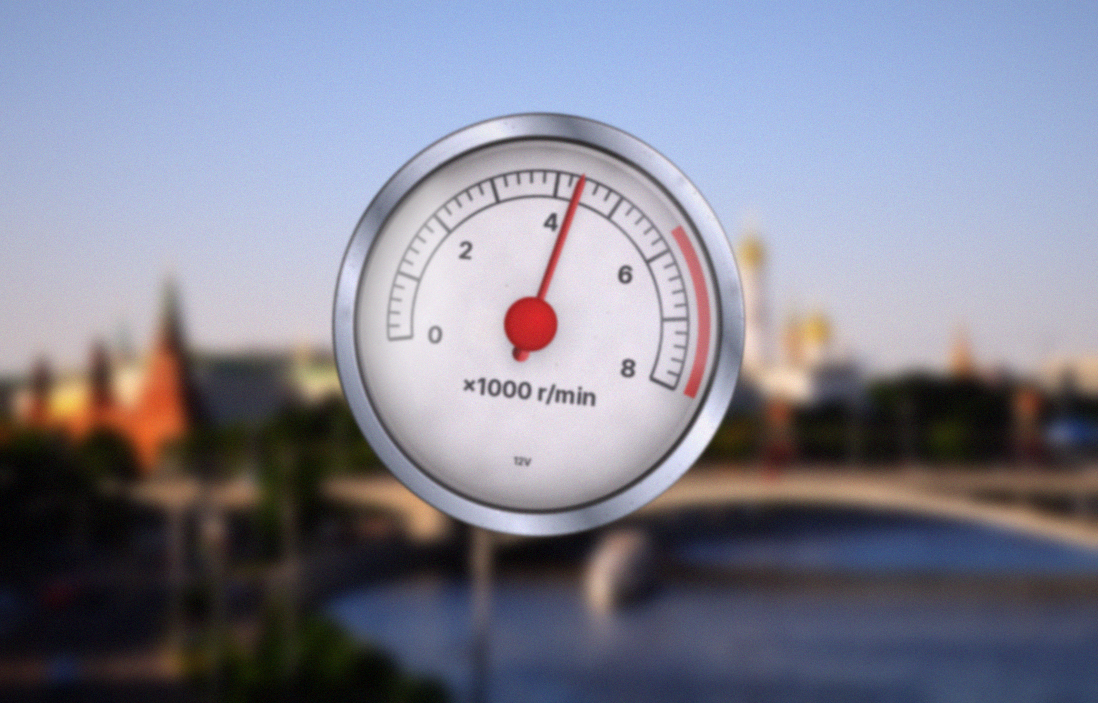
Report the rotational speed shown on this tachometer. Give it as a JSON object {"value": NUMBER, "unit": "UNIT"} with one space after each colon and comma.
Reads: {"value": 4400, "unit": "rpm"}
